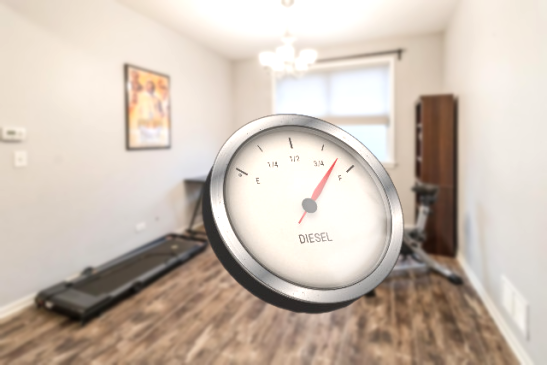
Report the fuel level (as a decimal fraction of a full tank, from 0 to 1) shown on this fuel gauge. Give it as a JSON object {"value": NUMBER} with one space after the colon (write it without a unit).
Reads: {"value": 0.875}
